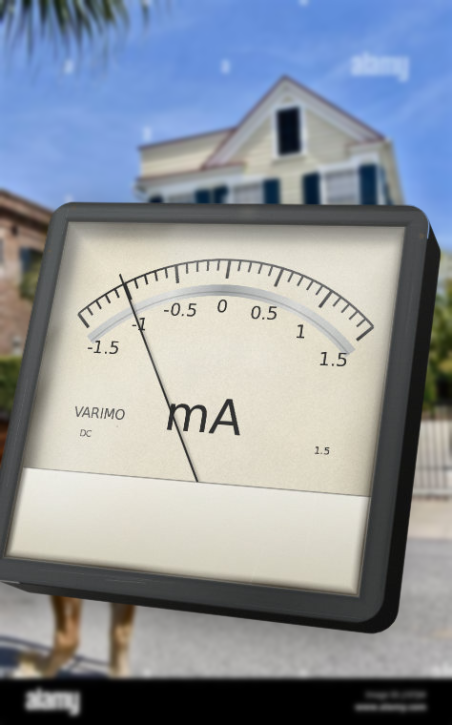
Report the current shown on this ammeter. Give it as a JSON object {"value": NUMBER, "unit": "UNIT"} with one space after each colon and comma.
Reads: {"value": -1, "unit": "mA"}
